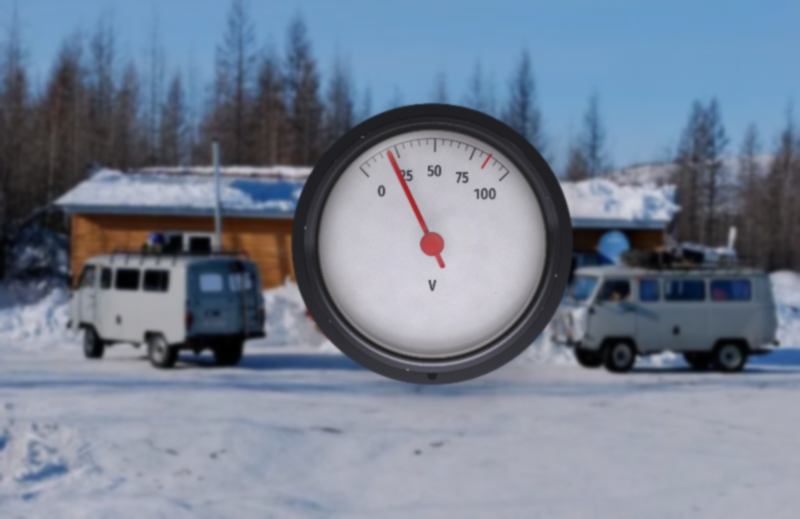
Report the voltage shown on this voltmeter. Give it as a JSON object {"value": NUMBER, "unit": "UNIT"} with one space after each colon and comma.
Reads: {"value": 20, "unit": "V"}
